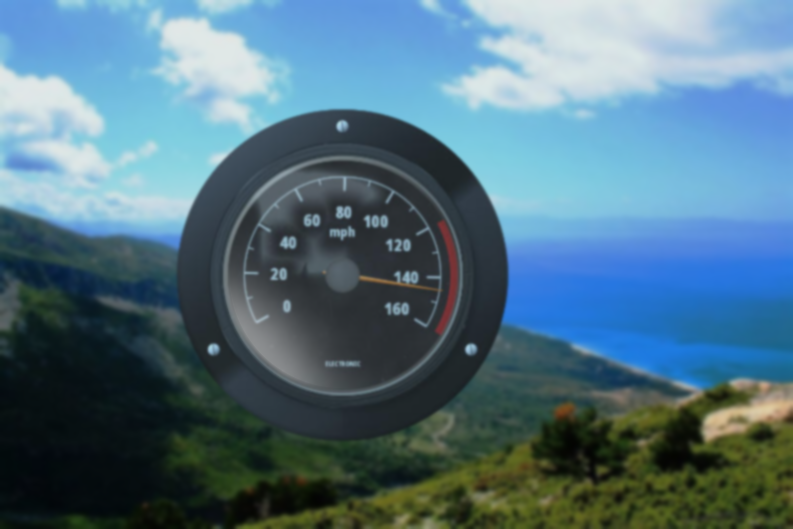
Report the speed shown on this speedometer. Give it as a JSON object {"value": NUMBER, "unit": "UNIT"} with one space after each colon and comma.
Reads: {"value": 145, "unit": "mph"}
